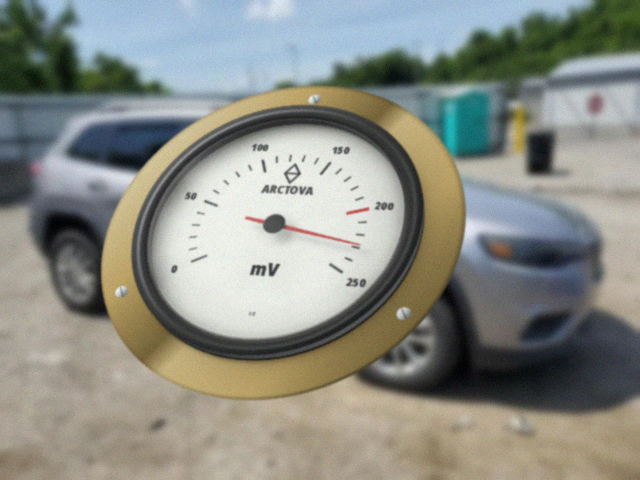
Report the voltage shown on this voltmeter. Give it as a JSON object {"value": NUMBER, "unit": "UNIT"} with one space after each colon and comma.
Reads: {"value": 230, "unit": "mV"}
